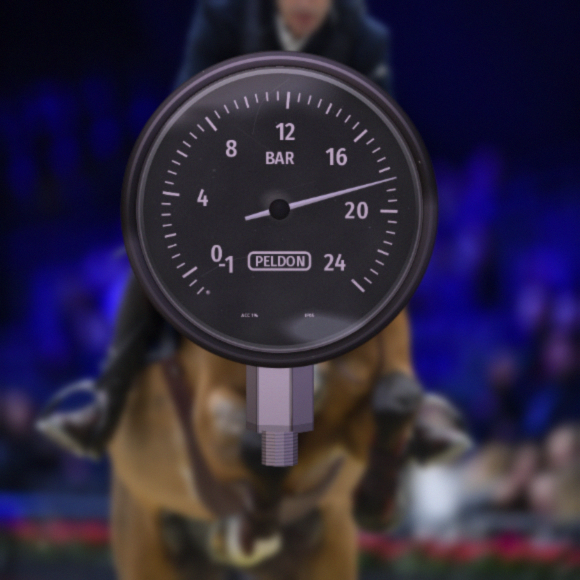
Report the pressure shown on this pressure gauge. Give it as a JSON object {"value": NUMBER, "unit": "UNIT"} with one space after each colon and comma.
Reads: {"value": 18.5, "unit": "bar"}
